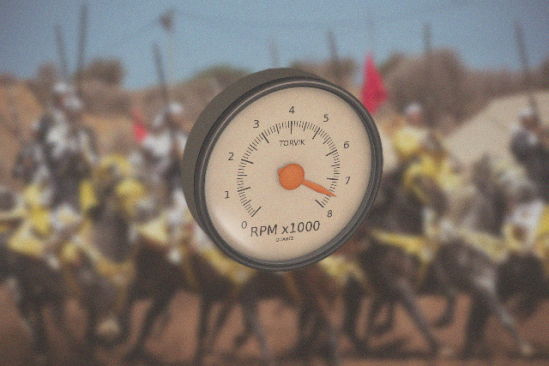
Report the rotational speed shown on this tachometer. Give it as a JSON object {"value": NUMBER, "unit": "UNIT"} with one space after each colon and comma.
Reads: {"value": 7500, "unit": "rpm"}
